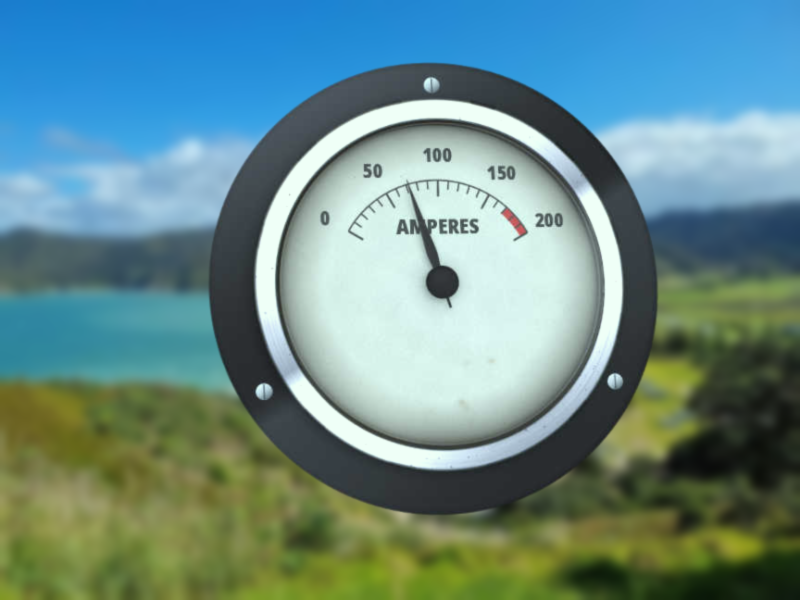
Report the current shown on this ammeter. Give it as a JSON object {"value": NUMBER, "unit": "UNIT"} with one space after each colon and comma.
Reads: {"value": 70, "unit": "A"}
